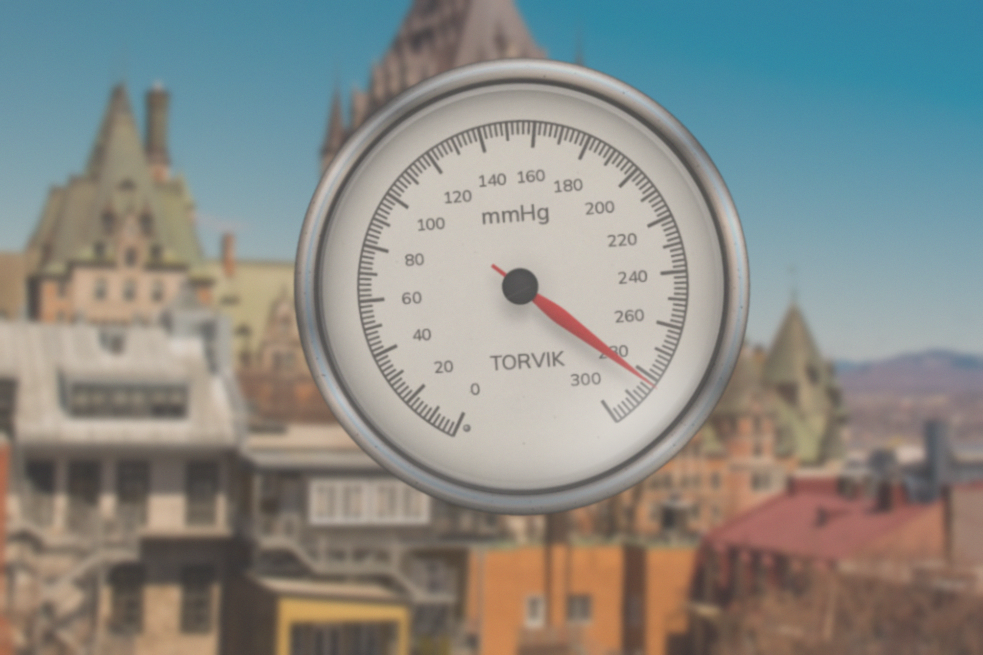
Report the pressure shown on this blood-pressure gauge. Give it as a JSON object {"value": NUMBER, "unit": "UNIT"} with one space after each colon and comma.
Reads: {"value": 282, "unit": "mmHg"}
